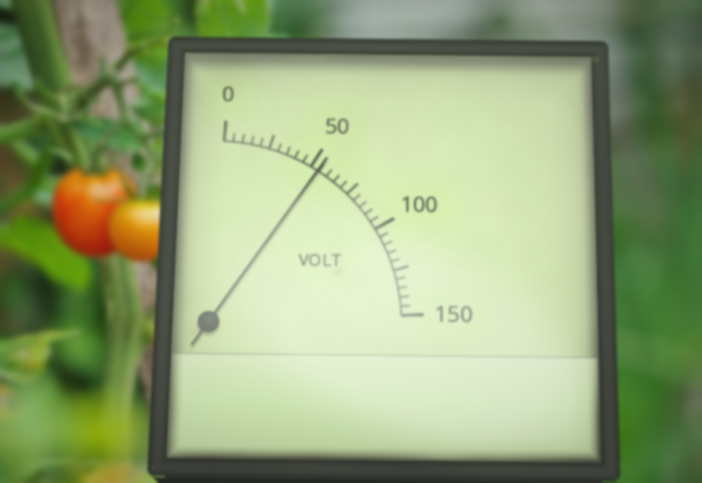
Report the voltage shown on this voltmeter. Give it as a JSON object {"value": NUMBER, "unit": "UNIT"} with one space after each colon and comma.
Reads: {"value": 55, "unit": "V"}
